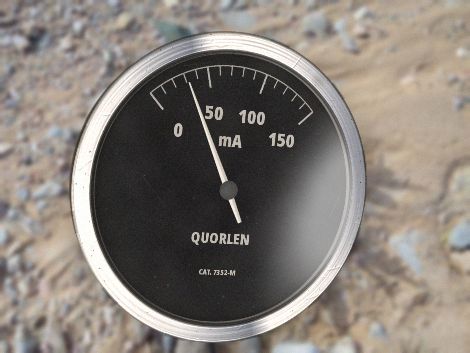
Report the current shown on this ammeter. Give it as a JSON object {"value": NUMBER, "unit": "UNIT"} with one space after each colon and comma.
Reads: {"value": 30, "unit": "mA"}
